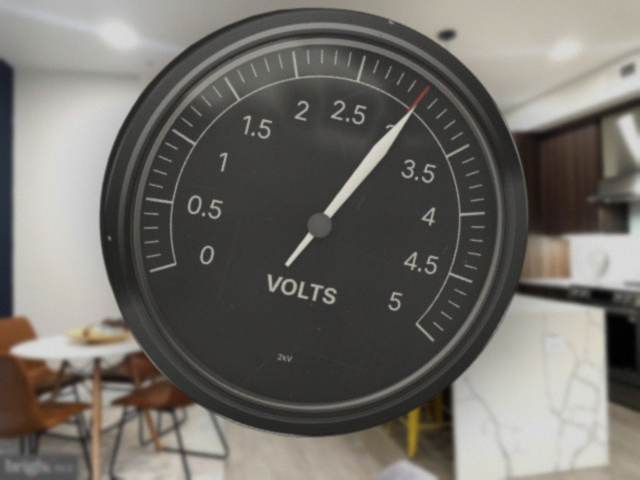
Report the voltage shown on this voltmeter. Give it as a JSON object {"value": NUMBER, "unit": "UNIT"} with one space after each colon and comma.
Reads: {"value": 3, "unit": "V"}
